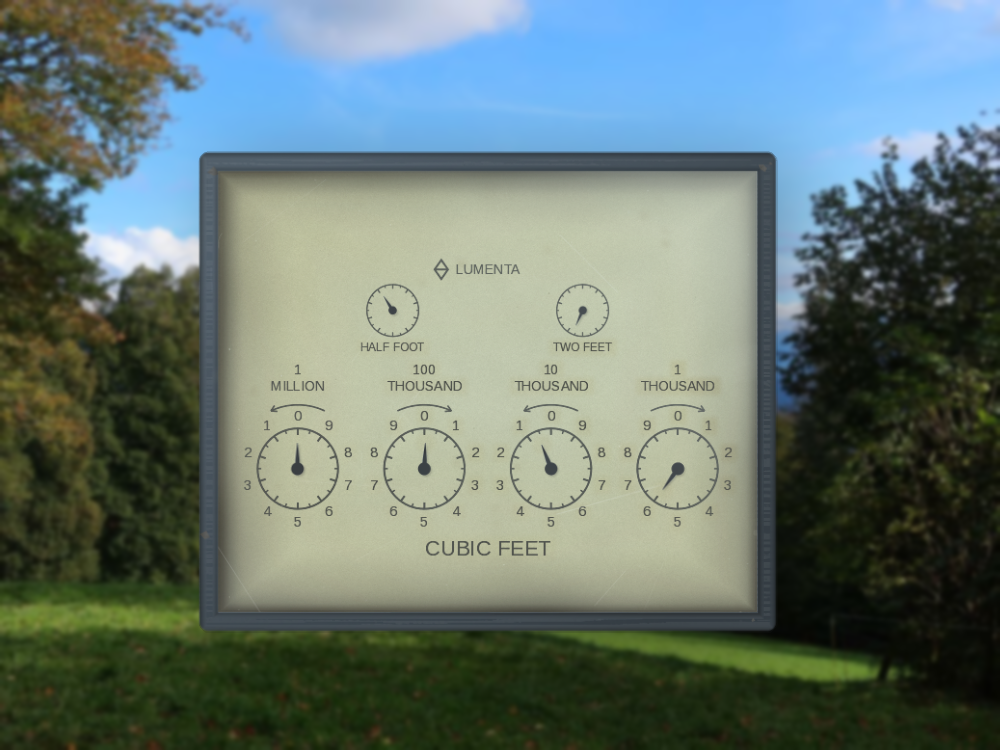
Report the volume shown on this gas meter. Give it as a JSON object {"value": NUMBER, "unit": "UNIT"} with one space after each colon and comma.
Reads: {"value": 600, "unit": "ft³"}
